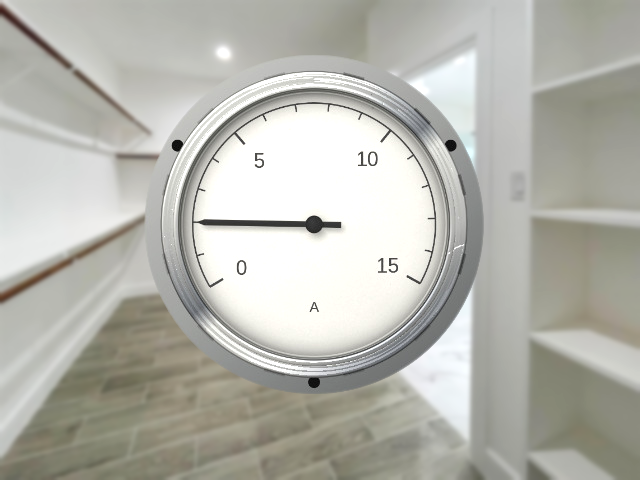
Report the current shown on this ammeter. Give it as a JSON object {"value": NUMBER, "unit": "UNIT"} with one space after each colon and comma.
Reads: {"value": 2, "unit": "A"}
